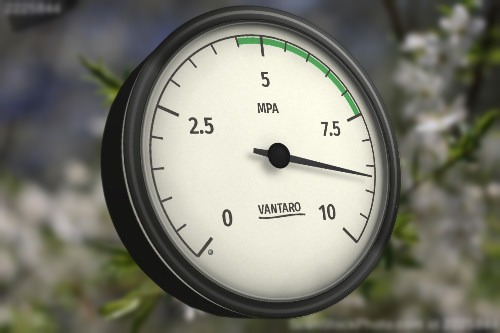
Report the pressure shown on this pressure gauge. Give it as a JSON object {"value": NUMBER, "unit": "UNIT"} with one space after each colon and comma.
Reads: {"value": 8.75, "unit": "MPa"}
